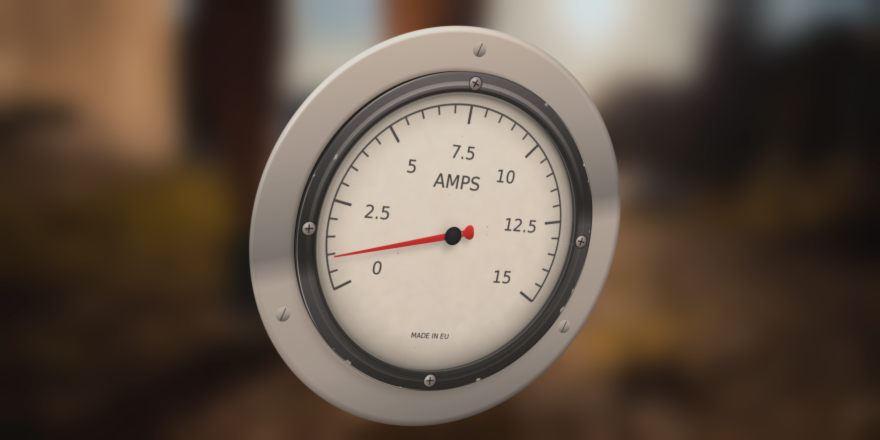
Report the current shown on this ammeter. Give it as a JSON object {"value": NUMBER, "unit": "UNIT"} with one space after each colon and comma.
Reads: {"value": 1, "unit": "A"}
